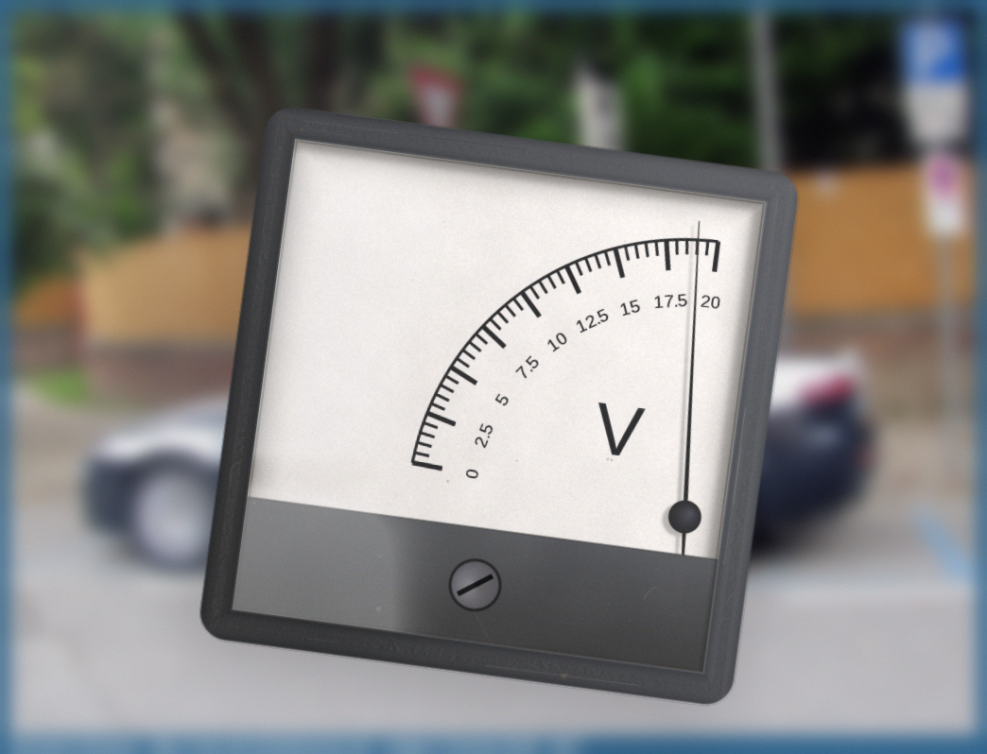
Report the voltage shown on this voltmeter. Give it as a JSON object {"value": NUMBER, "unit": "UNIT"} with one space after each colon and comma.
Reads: {"value": 19, "unit": "V"}
